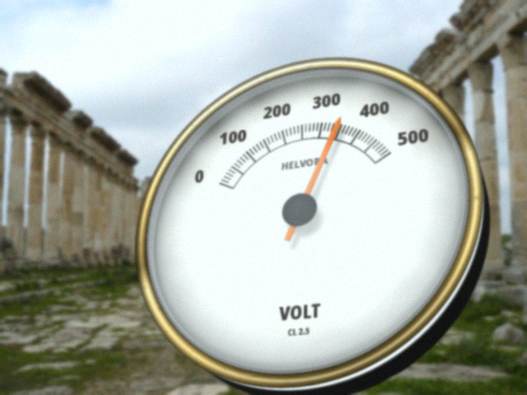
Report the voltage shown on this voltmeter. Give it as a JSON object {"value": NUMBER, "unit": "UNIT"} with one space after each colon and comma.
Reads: {"value": 350, "unit": "V"}
